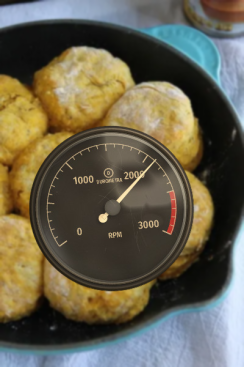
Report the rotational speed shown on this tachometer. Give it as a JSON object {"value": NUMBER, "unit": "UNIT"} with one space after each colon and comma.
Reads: {"value": 2100, "unit": "rpm"}
